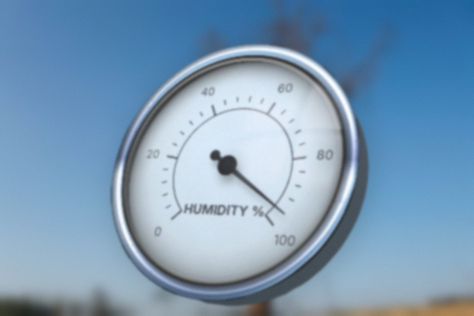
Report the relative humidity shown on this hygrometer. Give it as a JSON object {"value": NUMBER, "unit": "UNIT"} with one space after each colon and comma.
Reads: {"value": 96, "unit": "%"}
